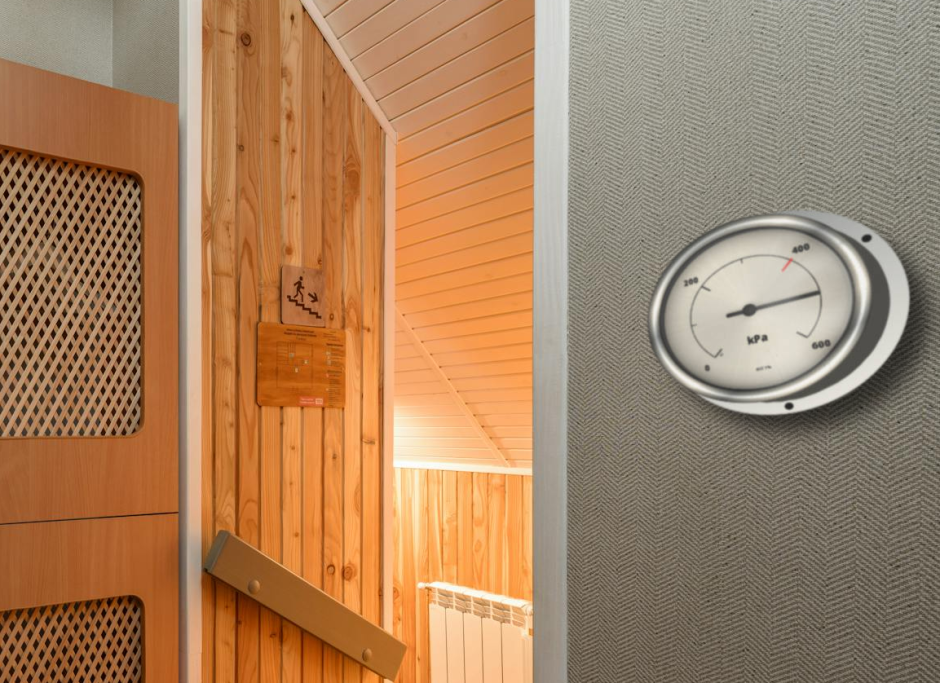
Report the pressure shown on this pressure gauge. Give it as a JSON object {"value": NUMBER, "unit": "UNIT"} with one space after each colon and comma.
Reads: {"value": 500, "unit": "kPa"}
